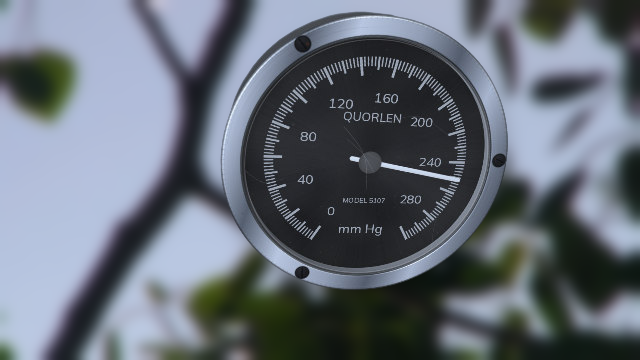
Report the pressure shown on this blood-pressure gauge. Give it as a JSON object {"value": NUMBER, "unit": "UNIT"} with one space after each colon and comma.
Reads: {"value": 250, "unit": "mmHg"}
